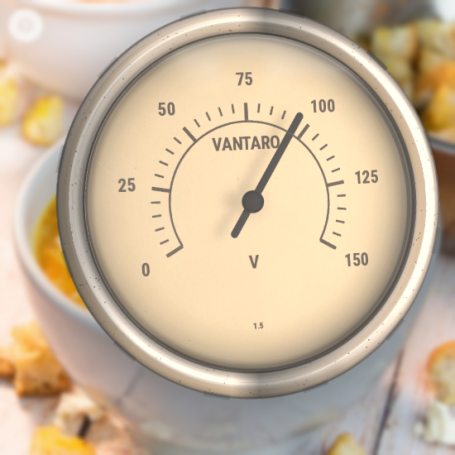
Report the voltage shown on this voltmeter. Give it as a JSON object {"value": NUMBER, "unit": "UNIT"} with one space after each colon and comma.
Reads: {"value": 95, "unit": "V"}
